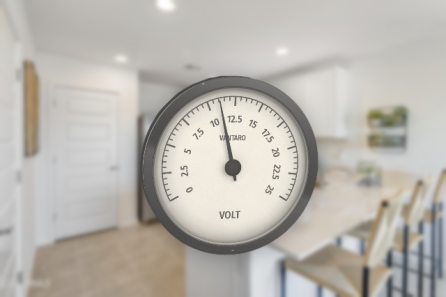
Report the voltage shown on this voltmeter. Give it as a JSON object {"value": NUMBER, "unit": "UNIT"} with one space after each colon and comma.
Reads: {"value": 11, "unit": "V"}
